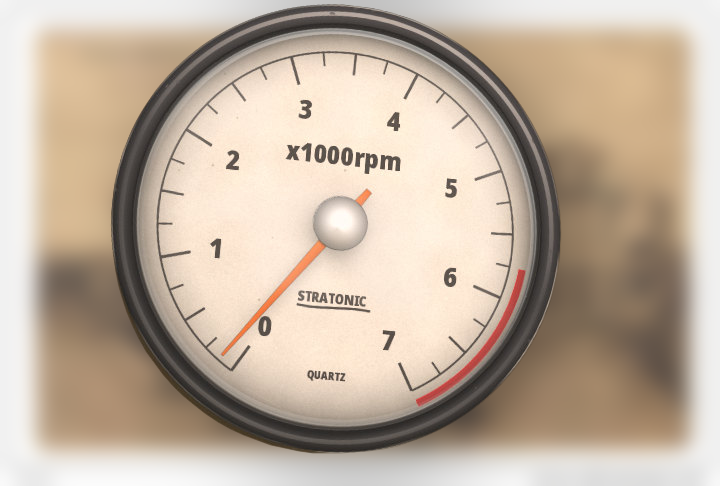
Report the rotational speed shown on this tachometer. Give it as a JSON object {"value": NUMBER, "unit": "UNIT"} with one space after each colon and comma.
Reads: {"value": 125, "unit": "rpm"}
